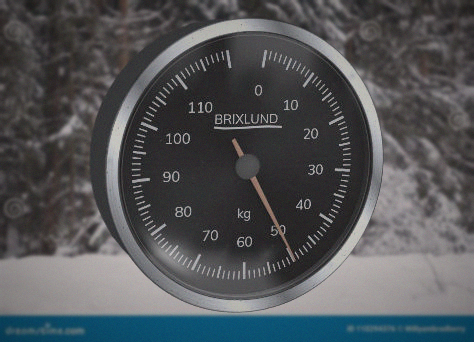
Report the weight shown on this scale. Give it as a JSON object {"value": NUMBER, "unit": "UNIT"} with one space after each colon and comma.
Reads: {"value": 50, "unit": "kg"}
